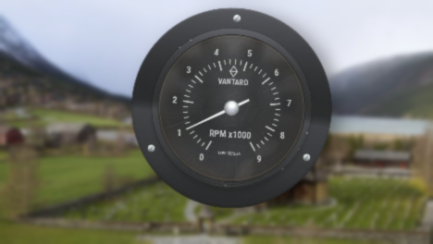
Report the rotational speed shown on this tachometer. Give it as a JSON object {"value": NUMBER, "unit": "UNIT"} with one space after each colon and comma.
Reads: {"value": 1000, "unit": "rpm"}
